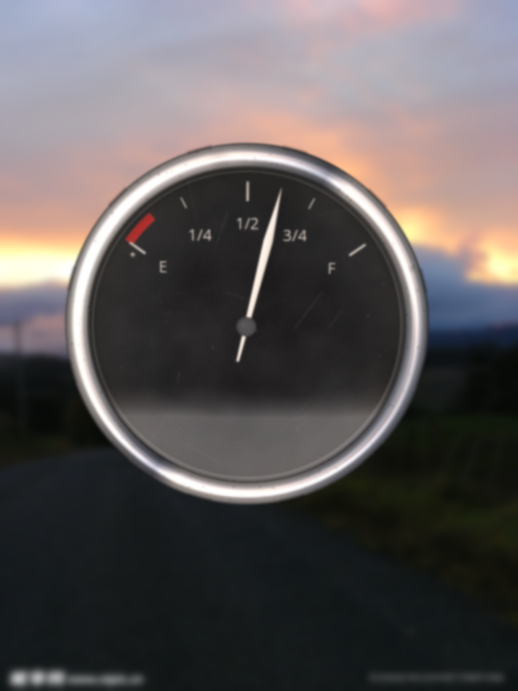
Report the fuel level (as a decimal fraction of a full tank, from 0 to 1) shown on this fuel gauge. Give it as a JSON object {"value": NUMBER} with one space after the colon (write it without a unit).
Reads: {"value": 0.625}
